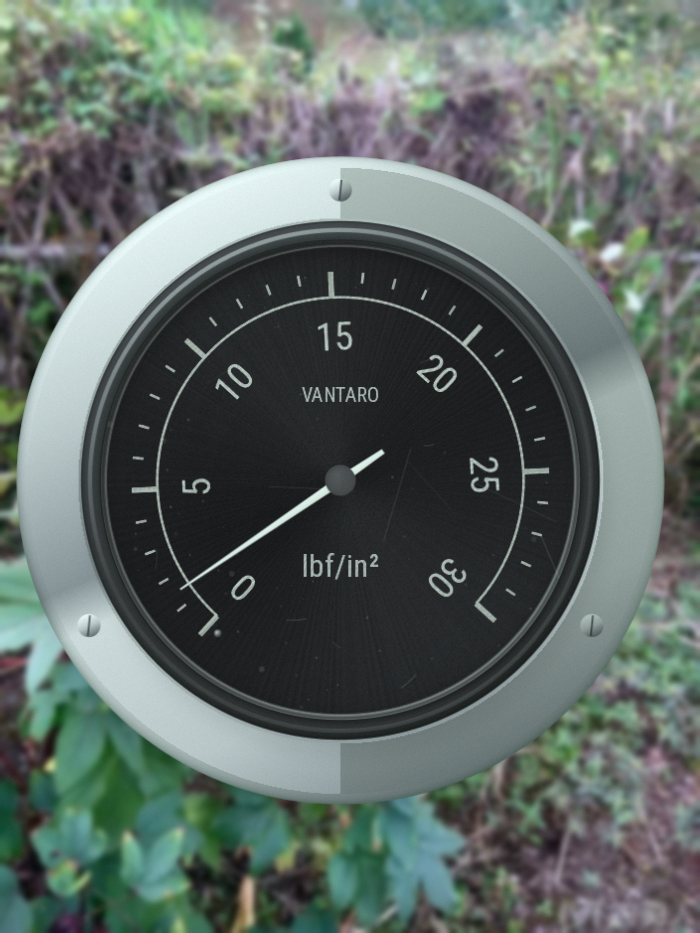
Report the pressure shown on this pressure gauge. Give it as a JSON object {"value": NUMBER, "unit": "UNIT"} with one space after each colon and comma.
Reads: {"value": 1.5, "unit": "psi"}
